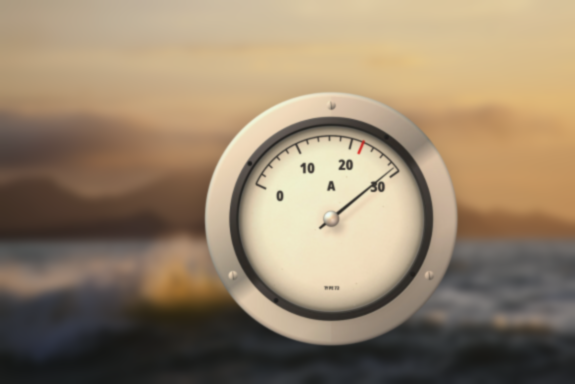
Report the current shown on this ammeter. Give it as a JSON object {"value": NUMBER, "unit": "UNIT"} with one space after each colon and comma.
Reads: {"value": 29, "unit": "A"}
